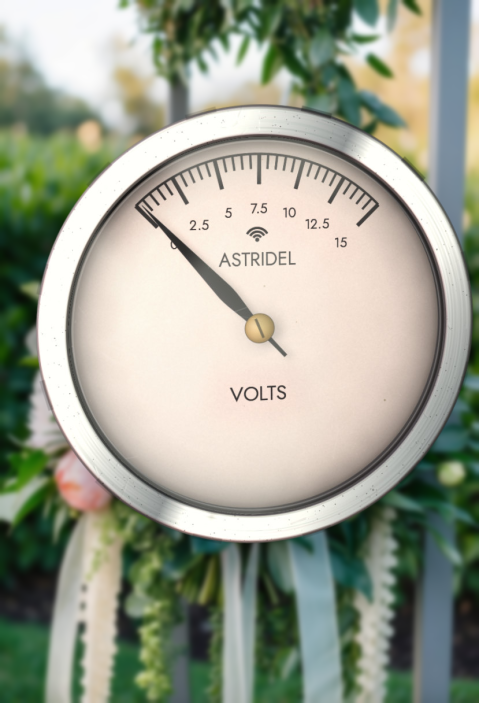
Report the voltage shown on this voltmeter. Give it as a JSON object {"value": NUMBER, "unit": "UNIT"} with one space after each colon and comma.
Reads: {"value": 0.25, "unit": "V"}
